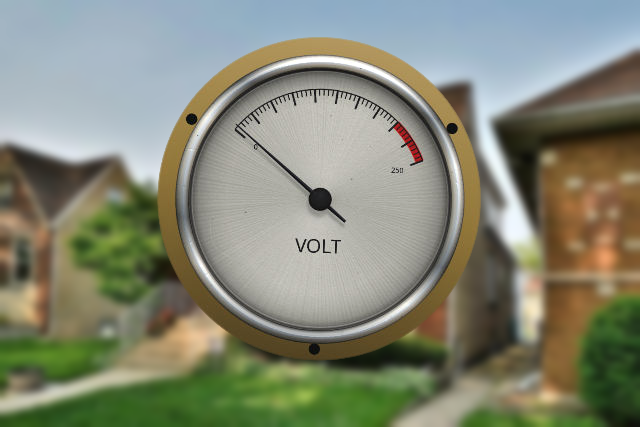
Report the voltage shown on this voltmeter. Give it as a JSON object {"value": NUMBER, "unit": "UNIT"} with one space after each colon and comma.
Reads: {"value": 5, "unit": "V"}
